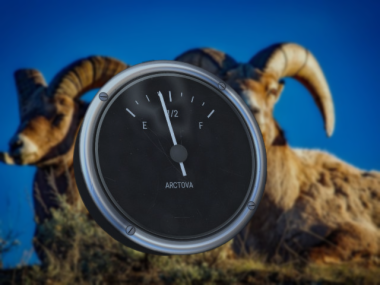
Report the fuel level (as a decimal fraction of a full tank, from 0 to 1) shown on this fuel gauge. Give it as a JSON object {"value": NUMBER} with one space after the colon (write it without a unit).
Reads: {"value": 0.375}
